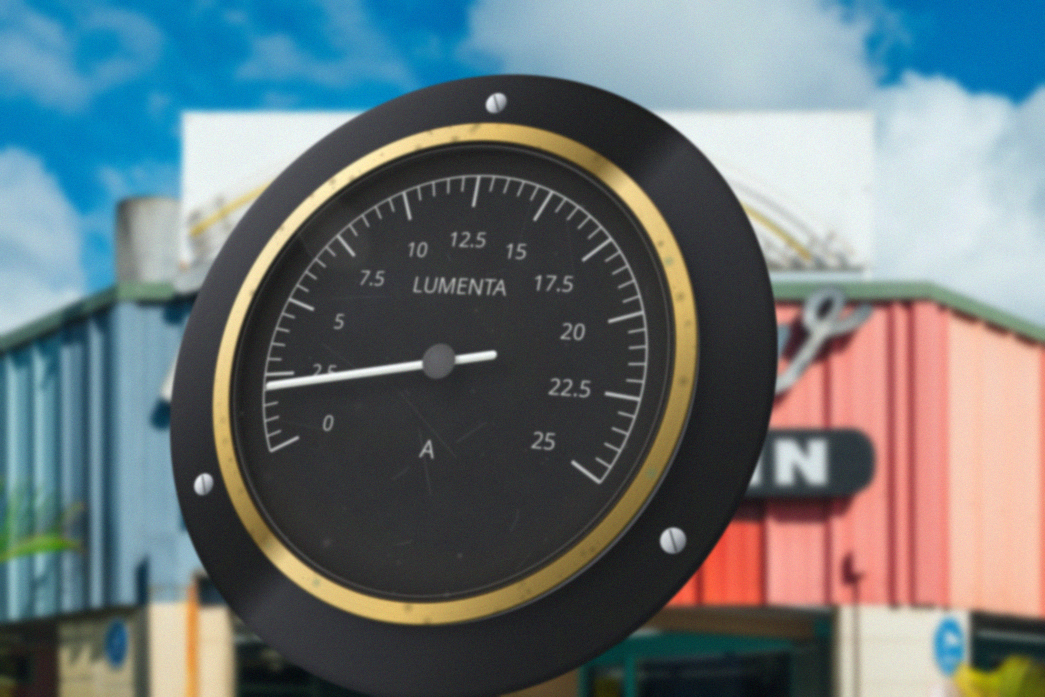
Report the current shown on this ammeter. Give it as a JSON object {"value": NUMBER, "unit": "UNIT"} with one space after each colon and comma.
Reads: {"value": 2, "unit": "A"}
